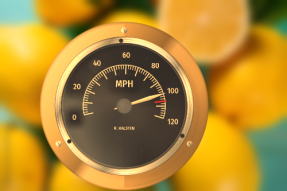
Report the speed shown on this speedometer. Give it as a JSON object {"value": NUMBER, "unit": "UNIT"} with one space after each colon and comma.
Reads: {"value": 100, "unit": "mph"}
